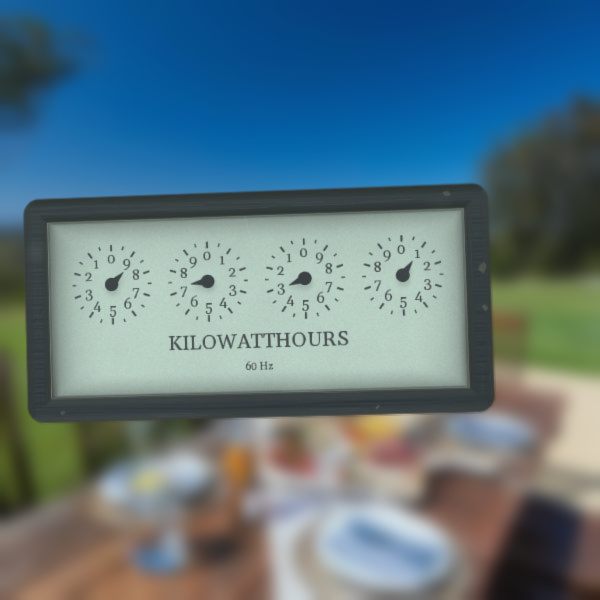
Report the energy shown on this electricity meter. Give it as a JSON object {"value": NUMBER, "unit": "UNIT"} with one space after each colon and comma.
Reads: {"value": 8731, "unit": "kWh"}
